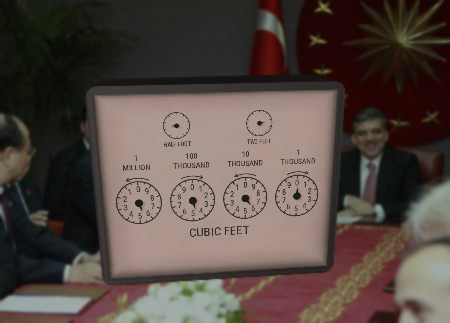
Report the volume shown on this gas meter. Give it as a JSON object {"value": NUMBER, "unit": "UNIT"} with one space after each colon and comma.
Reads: {"value": 546000, "unit": "ft³"}
